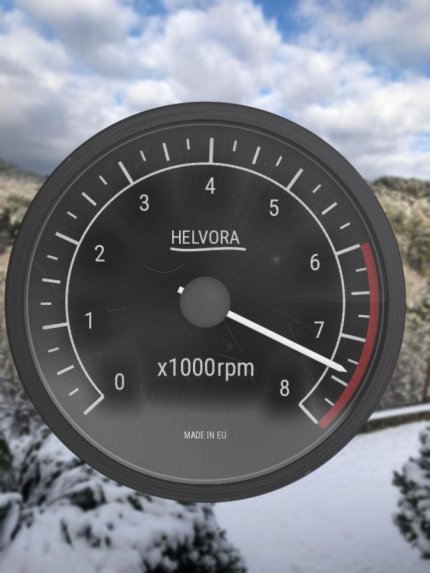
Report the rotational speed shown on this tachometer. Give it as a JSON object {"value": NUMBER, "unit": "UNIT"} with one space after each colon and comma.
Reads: {"value": 7375, "unit": "rpm"}
